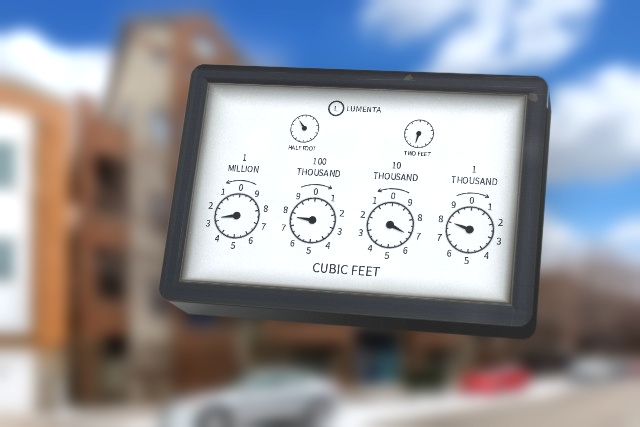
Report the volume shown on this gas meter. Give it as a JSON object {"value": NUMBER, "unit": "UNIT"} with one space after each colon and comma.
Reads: {"value": 276800, "unit": "ft³"}
